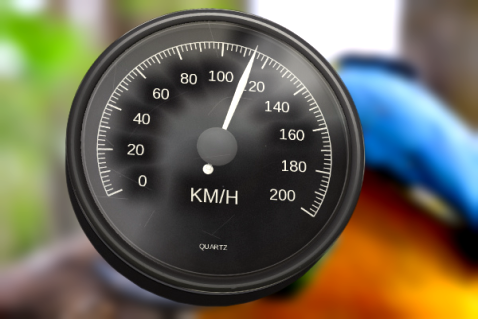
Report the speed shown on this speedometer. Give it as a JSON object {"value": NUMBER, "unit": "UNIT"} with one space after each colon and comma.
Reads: {"value": 114, "unit": "km/h"}
